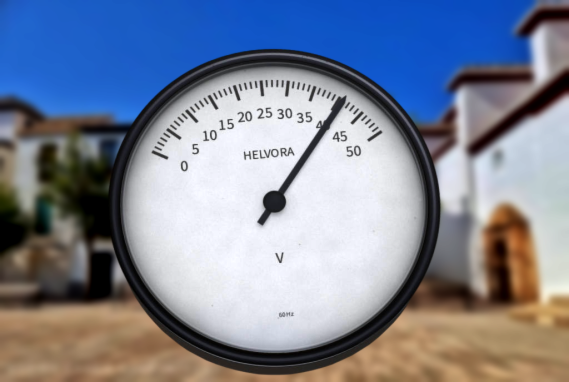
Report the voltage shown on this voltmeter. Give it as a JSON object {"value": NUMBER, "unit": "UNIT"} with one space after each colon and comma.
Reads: {"value": 41, "unit": "V"}
